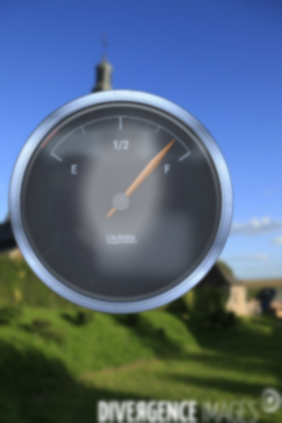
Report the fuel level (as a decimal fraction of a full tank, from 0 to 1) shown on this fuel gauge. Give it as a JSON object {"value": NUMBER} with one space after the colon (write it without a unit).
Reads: {"value": 0.875}
